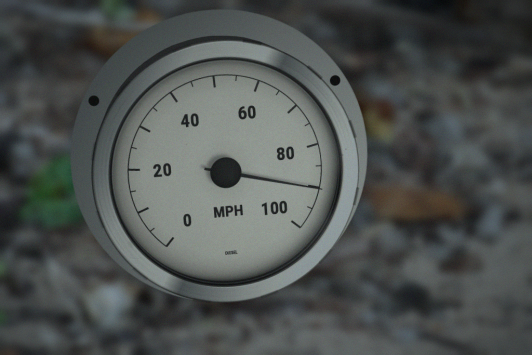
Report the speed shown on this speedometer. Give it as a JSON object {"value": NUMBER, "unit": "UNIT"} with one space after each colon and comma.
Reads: {"value": 90, "unit": "mph"}
